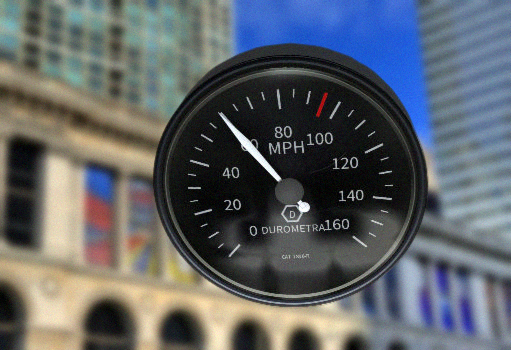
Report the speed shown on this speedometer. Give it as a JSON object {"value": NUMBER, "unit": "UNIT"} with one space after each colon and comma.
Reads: {"value": 60, "unit": "mph"}
